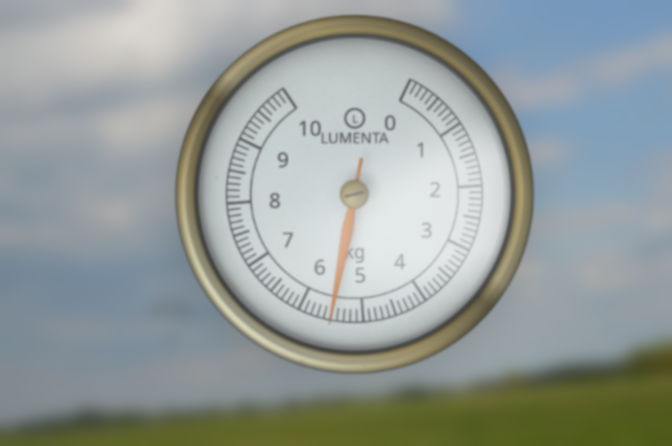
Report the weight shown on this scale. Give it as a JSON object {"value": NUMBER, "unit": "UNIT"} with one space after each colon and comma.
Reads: {"value": 5.5, "unit": "kg"}
